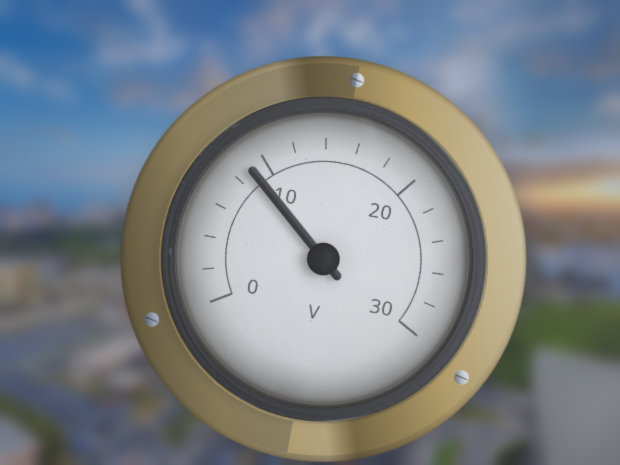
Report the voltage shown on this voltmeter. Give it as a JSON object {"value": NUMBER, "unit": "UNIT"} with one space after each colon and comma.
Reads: {"value": 9, "unit": "V"}
